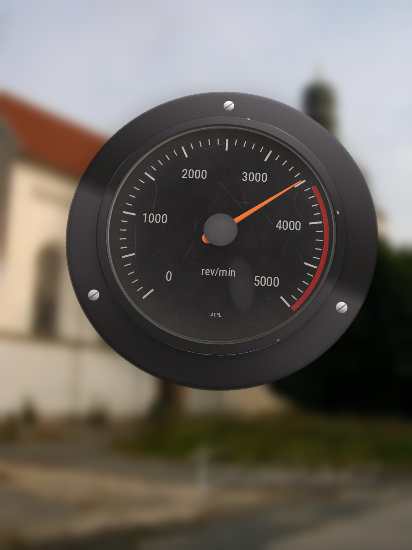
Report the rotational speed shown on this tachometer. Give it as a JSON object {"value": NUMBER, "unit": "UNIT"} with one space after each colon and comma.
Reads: {"value": 3500, "unit": "rpm"}
